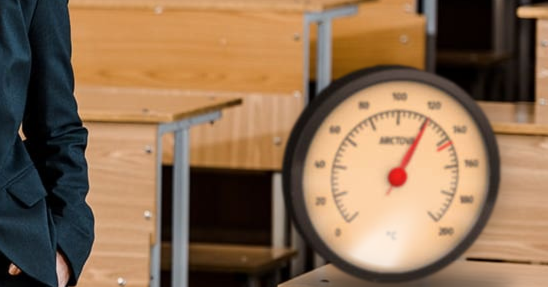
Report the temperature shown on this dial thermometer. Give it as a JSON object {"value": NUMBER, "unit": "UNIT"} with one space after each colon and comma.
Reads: {"value": 120, "unit": "°C"}
